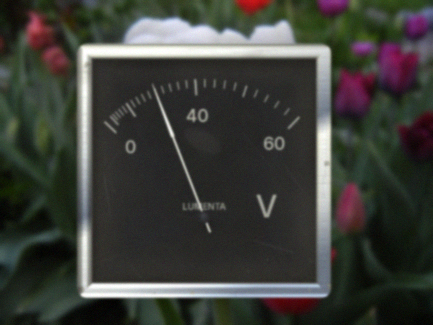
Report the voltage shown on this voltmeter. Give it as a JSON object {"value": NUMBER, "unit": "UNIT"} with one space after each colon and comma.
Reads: {"value": 30, "unit": "V"}
